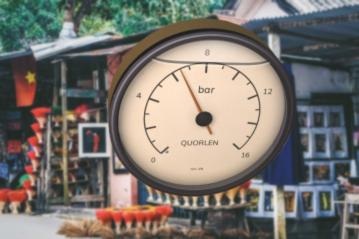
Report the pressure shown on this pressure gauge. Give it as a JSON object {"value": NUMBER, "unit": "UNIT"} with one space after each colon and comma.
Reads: {"value": 6.5, "unit": "bar"}
